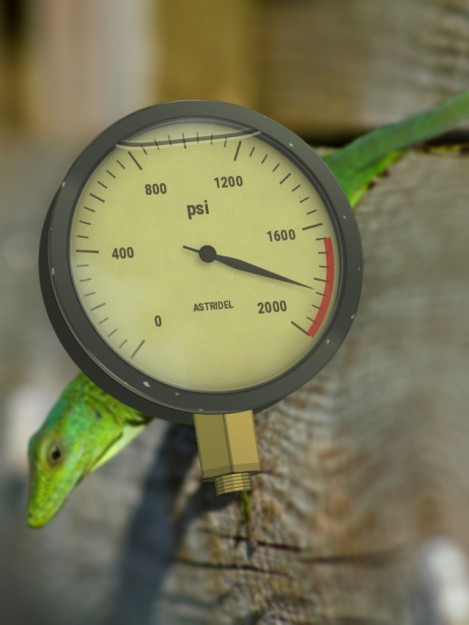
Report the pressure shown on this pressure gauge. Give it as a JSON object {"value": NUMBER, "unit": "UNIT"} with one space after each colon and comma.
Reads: {"value": 1850, "unit": "psi"}
